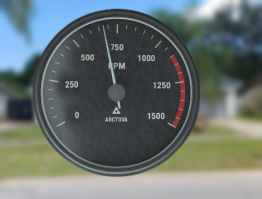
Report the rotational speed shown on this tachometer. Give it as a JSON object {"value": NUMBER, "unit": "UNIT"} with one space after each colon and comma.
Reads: {"value": 675, "unit": "rpm"}
